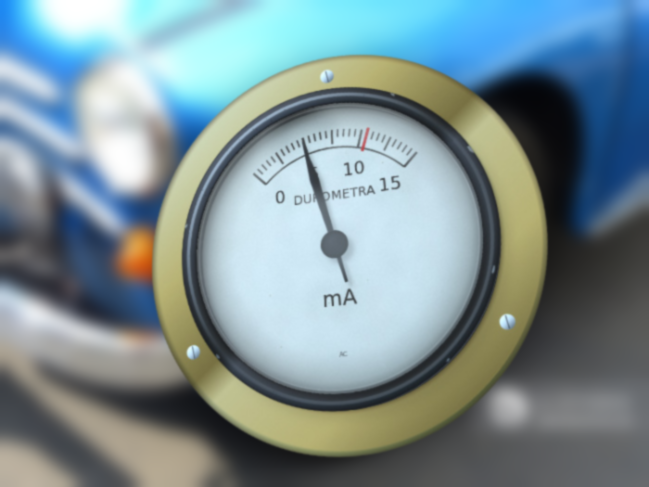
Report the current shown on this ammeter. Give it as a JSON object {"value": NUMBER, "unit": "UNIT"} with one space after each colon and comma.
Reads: {"value": 5, "unit": "mA"}
